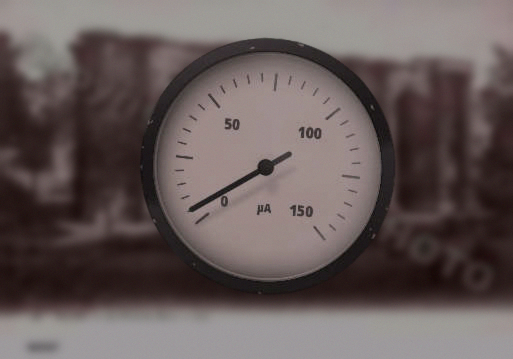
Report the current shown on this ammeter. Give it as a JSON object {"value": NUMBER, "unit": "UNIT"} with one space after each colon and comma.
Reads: {"value": 5, "unit": "µA"}
